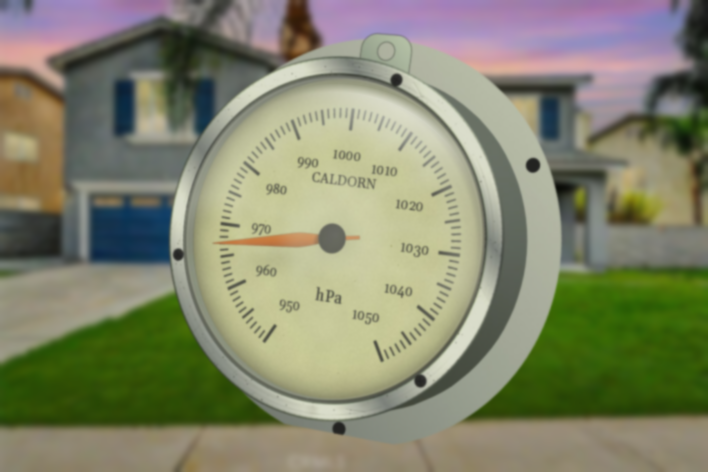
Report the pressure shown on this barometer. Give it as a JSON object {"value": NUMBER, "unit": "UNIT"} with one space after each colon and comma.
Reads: {"value": 967, "unit": "hPa"}
